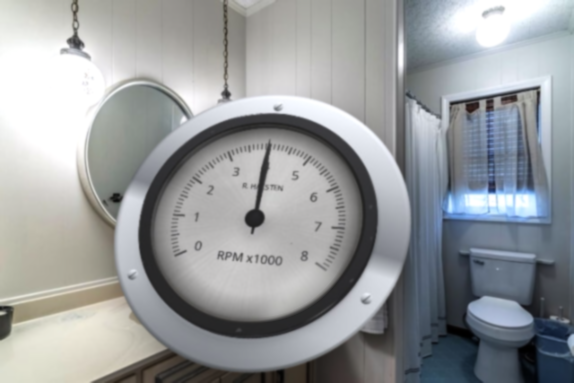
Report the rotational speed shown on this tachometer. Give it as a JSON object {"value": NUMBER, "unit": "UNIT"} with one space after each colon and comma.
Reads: {"value": 4000, "unit": "rpm"}
